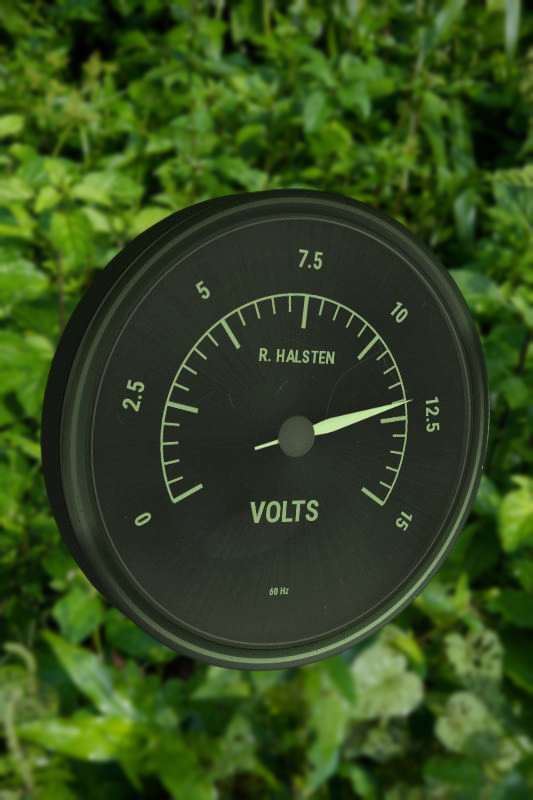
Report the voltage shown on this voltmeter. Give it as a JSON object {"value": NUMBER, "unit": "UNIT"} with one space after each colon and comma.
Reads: {"value": 12, "unit": "V"}
